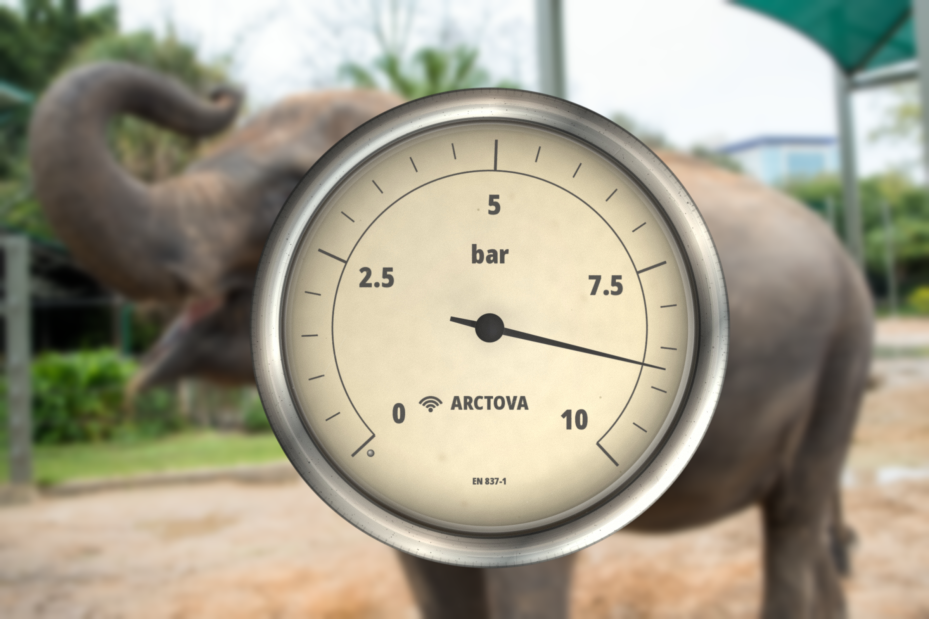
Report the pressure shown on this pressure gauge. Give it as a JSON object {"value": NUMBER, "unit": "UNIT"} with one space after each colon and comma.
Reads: {"value": 8.75, "unit": "bar"}
